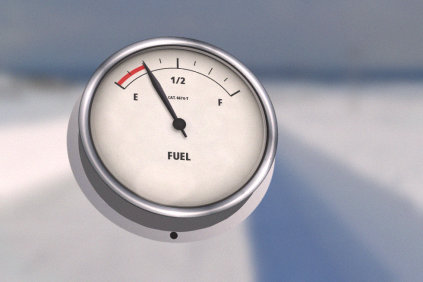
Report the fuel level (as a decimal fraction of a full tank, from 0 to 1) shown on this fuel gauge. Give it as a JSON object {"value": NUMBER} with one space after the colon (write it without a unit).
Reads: {"value": 0.25}
